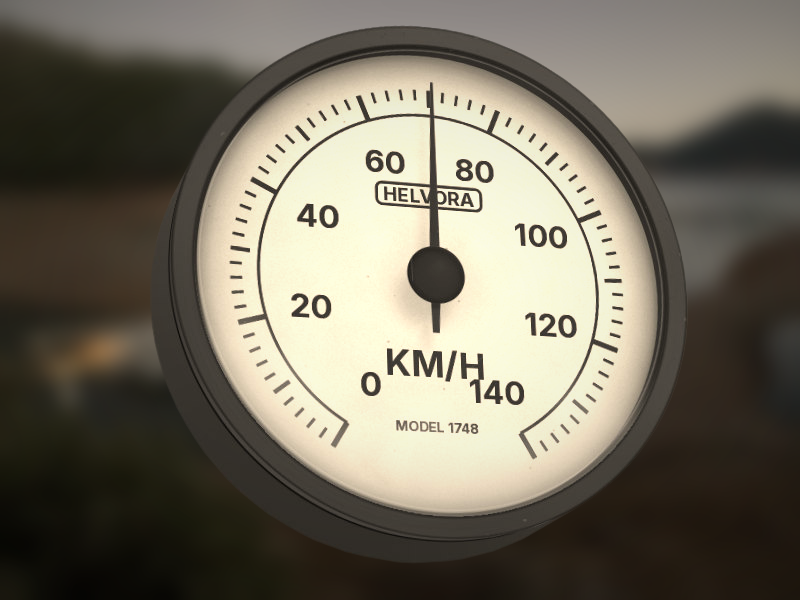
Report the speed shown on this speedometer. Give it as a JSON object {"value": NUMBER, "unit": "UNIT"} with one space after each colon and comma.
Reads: {"value": 70, "unit": "km/h"}
